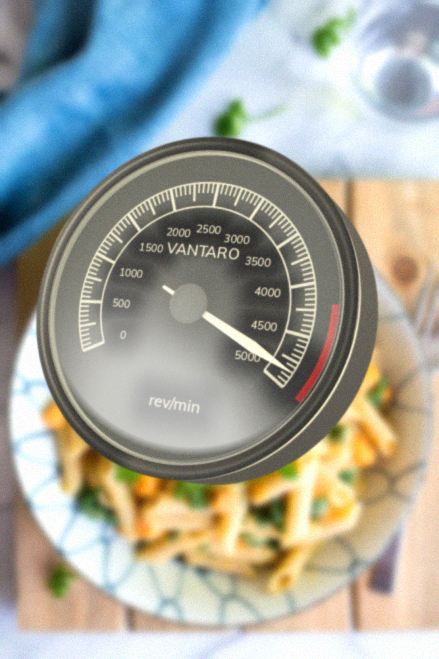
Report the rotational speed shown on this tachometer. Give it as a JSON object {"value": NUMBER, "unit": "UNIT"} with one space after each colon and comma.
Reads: {"value": 4850, "unit": "rpm"}
